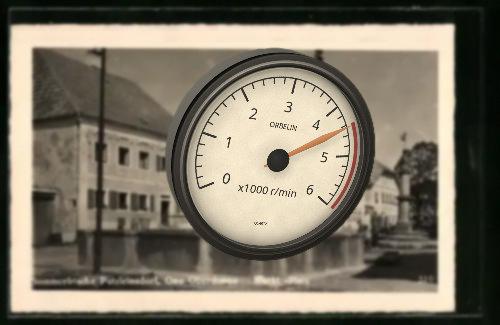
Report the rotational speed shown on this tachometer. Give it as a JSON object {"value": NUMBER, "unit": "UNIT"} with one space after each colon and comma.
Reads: {"value": 4400, "unit": "rpm"}
